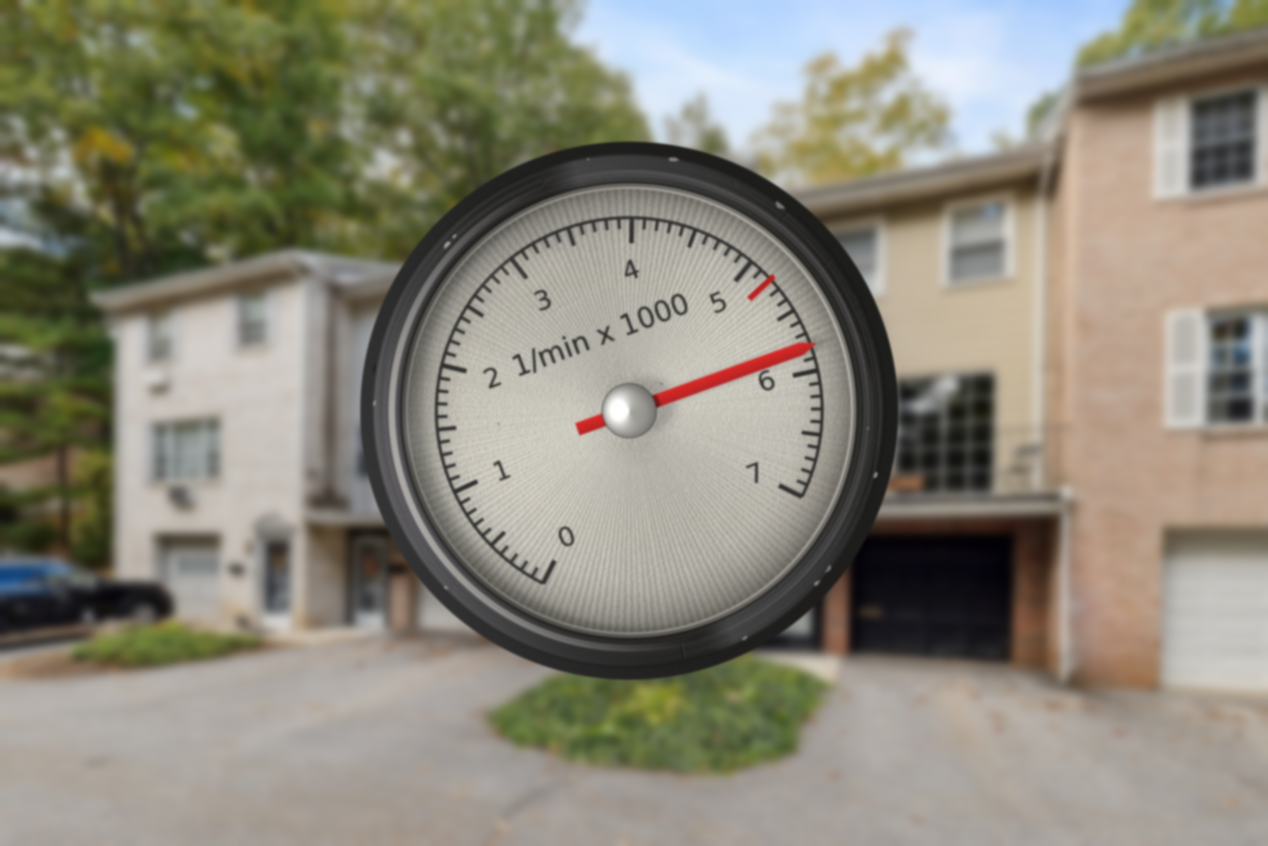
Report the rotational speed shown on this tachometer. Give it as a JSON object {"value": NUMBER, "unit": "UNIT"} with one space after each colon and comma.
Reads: {"value": 5800, "unit": "rpm"}
